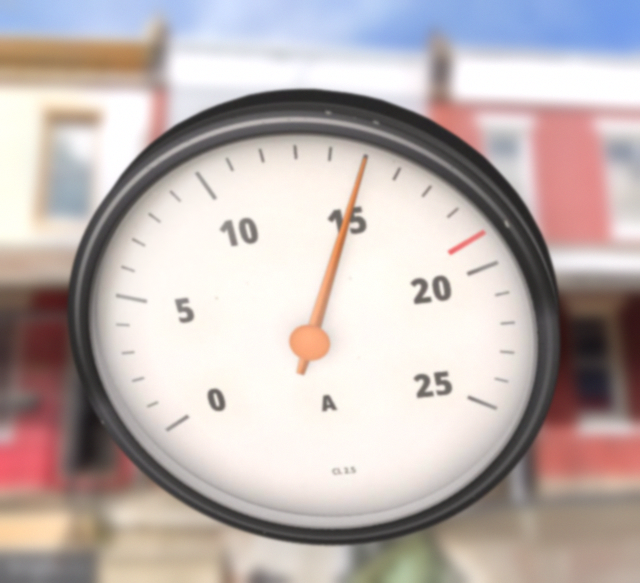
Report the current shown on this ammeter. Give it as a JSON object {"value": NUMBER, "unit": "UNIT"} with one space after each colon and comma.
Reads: {"value": 15, "unit": "A"}
